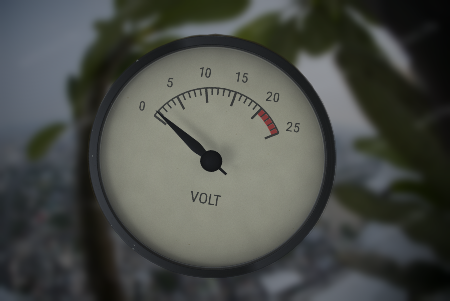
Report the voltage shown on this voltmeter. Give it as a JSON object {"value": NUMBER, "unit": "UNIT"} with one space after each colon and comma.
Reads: {"value": 1, "unit": "V"}
